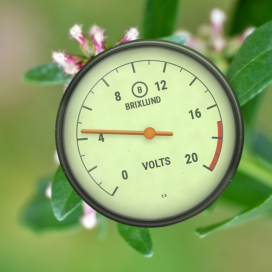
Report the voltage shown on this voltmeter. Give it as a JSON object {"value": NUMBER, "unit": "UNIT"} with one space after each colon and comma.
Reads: {"value": 4.5, "unit": "V"}
